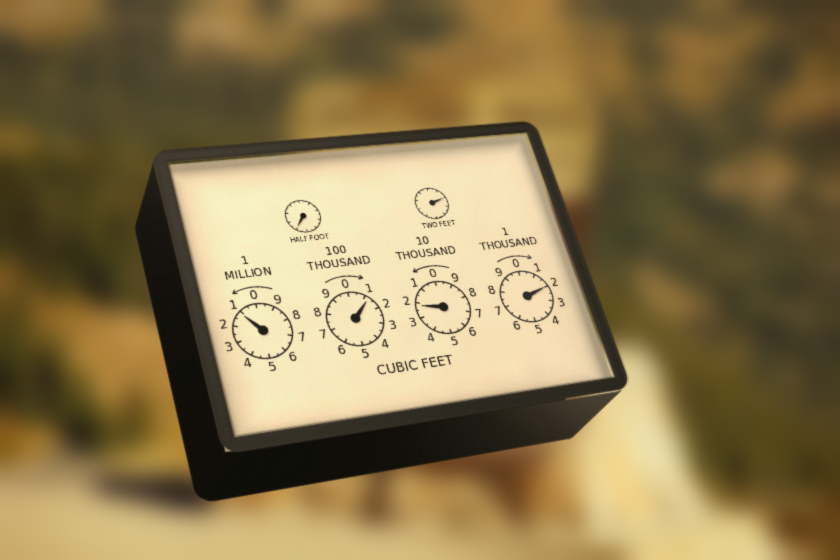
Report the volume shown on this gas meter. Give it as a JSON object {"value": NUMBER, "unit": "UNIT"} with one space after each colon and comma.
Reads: {"value": 112200, "unit": "ft³"}
